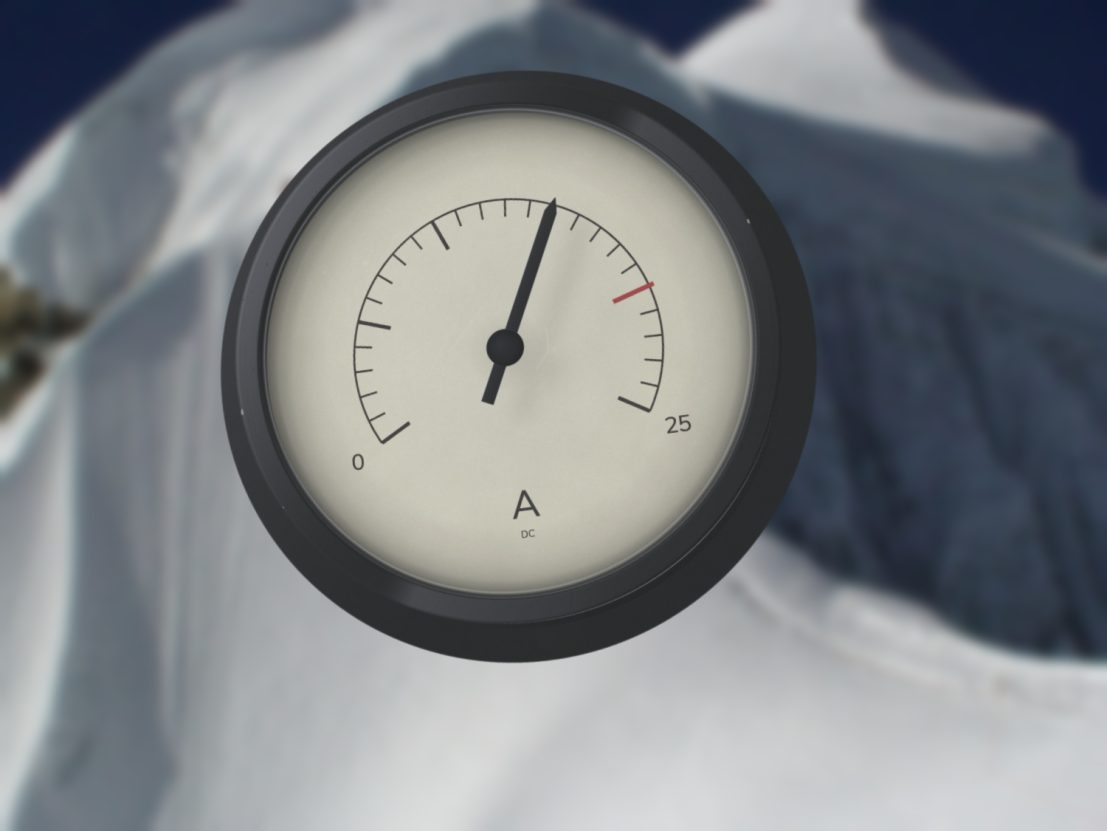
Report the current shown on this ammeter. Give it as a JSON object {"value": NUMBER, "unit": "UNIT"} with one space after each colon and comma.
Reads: {"value": 15, "unit": "A"}
